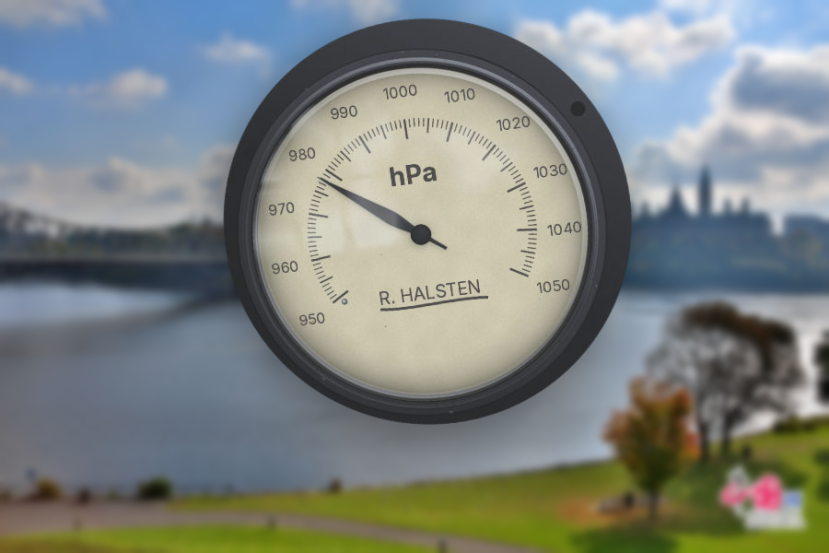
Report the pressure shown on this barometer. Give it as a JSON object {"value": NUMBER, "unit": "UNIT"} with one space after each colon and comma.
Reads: {"value": 978, "unit": "hPa"}
